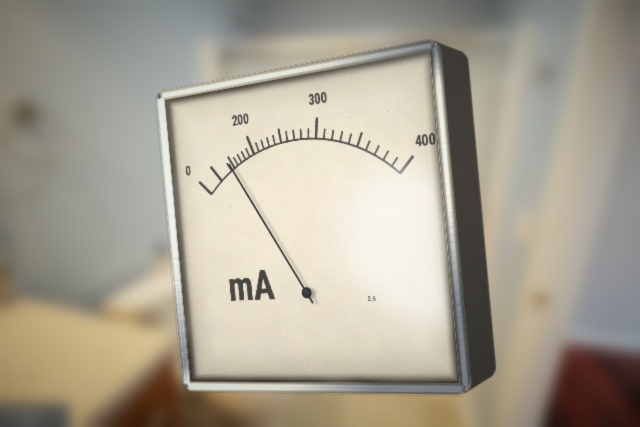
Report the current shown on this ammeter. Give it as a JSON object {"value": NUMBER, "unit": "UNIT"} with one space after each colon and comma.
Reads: {"value": 150, "unit": "mA"}
